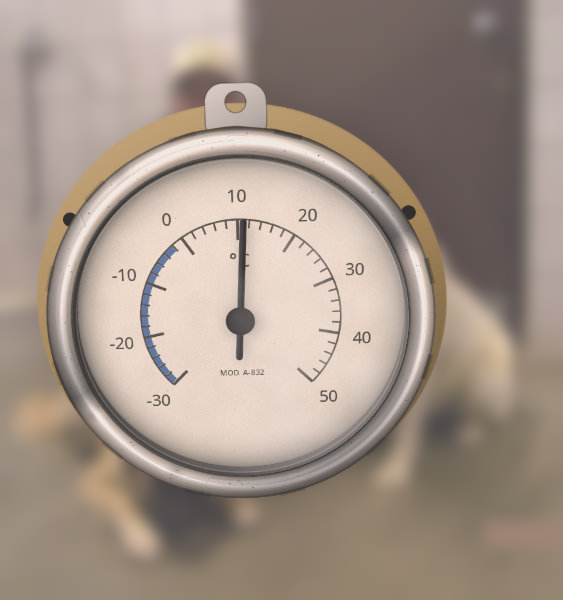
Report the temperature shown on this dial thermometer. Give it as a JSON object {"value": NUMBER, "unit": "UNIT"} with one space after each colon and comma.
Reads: {"value": 11, "unit": "°C"}
